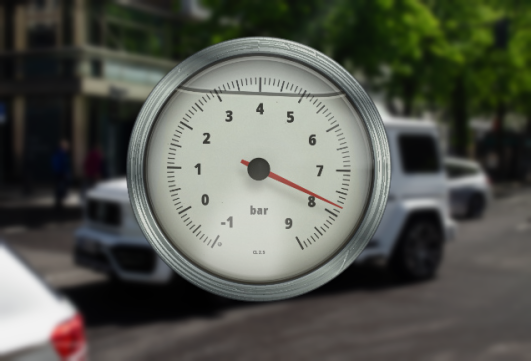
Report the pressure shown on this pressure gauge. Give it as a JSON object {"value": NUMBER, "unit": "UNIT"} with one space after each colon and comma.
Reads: {"value": 7.8, "unit": "bar"}
